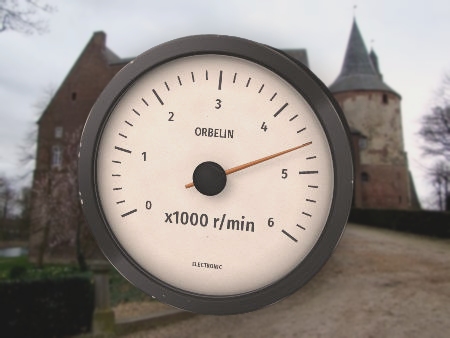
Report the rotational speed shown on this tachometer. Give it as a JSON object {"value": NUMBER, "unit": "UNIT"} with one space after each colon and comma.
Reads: {"value": 4600, "unit": "rpm"}
